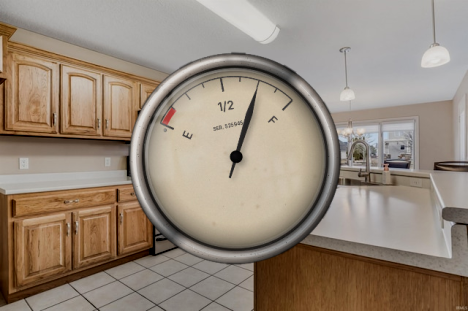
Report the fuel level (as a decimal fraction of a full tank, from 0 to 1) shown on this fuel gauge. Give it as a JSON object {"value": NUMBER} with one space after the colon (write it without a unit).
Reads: {"value": 0.75}
